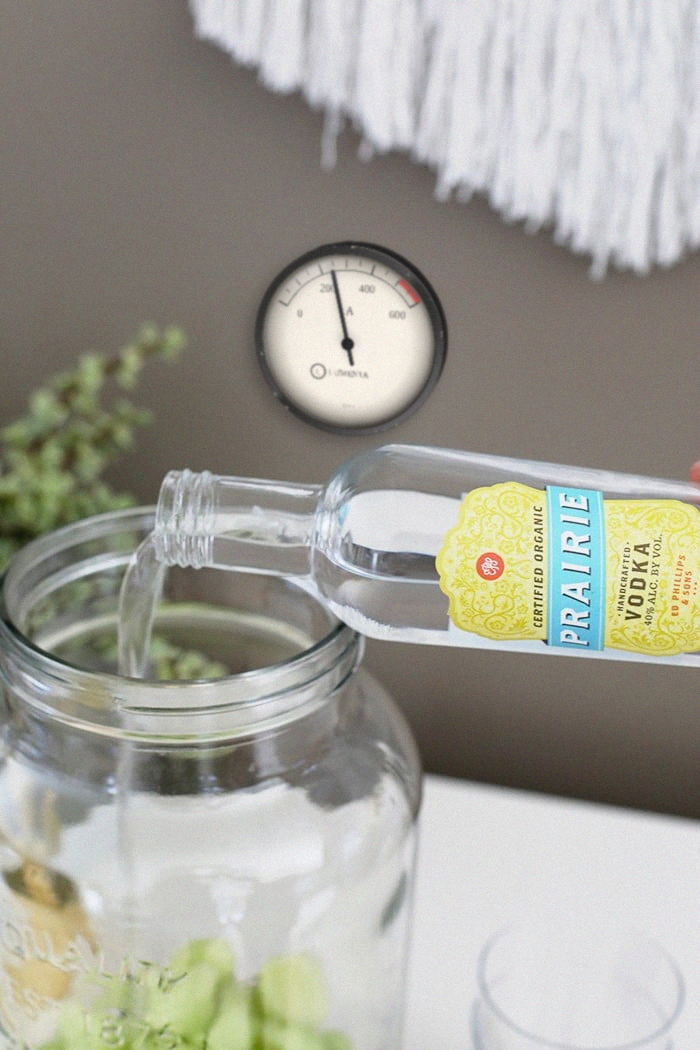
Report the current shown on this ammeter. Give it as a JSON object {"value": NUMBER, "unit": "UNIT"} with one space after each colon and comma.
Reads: {"value": 250, "unit": "A"}
